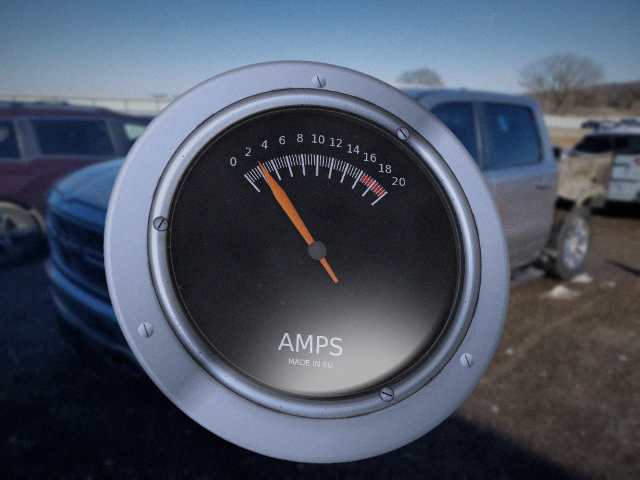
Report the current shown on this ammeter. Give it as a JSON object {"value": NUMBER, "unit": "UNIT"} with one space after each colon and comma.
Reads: {"value": 2, "unit": "A"}
